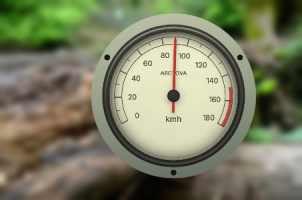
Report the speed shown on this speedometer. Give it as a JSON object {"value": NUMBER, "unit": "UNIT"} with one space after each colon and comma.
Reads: {"value": 90, "unit": "km/h"}
